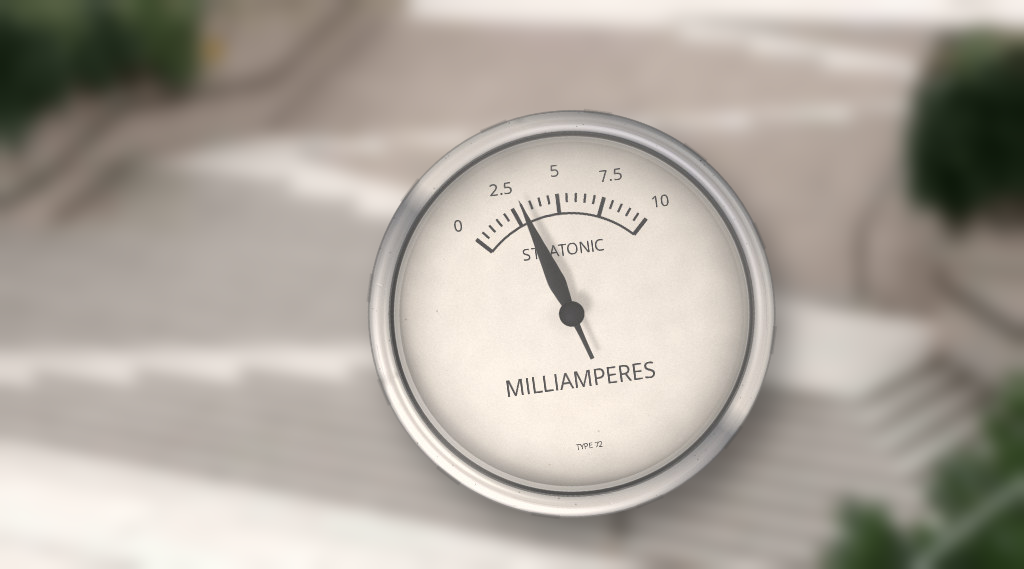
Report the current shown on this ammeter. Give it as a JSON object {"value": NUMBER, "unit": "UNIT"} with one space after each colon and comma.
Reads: {"value": 3, "unit": "mA"}
